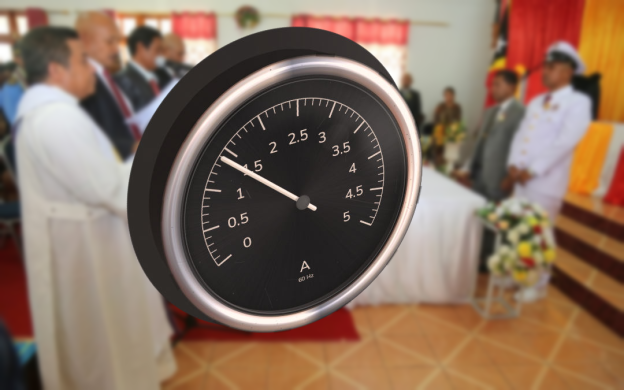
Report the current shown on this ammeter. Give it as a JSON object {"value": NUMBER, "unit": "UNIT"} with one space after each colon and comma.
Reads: {"value": 1.4, "unit": "A"}
